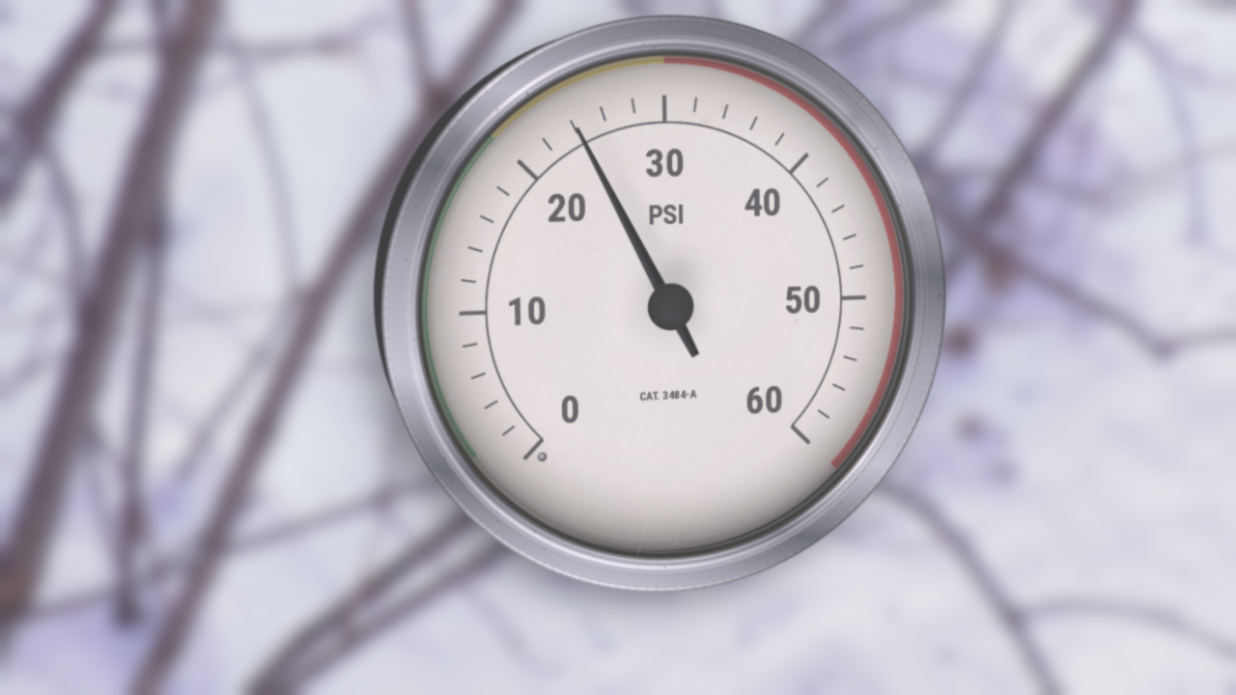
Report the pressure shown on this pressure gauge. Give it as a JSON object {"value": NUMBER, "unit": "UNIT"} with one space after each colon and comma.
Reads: {"value": 24, "unit": "psi"}
